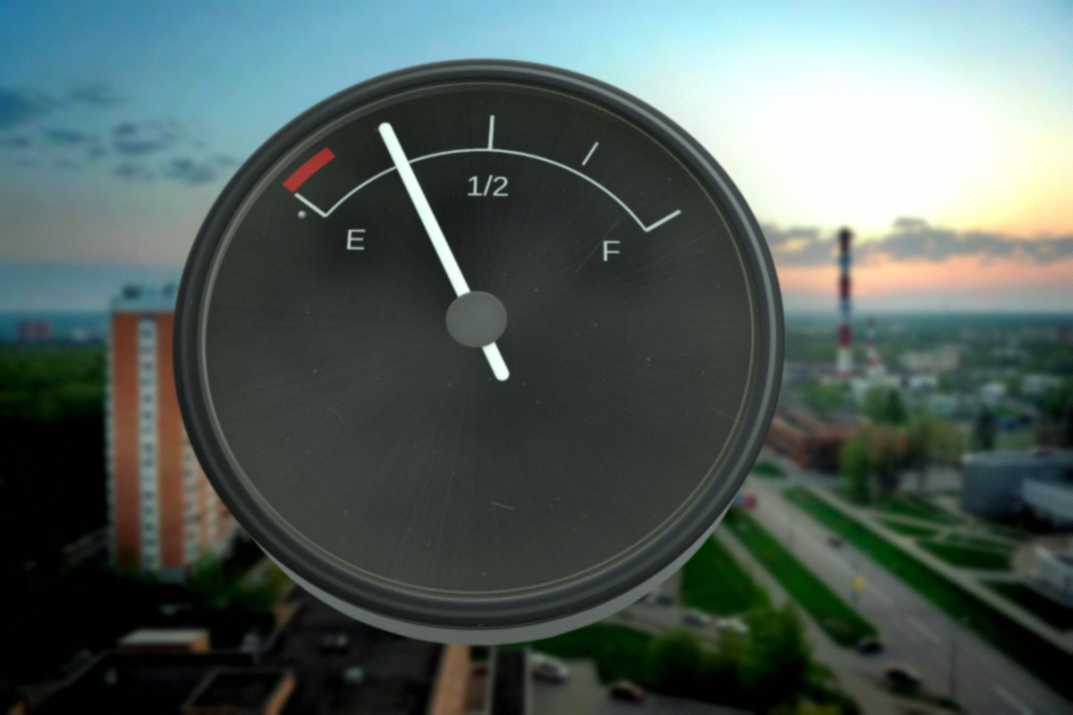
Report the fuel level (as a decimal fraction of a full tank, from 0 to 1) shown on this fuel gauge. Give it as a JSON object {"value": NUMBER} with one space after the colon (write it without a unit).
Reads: {"value": 0.25}
